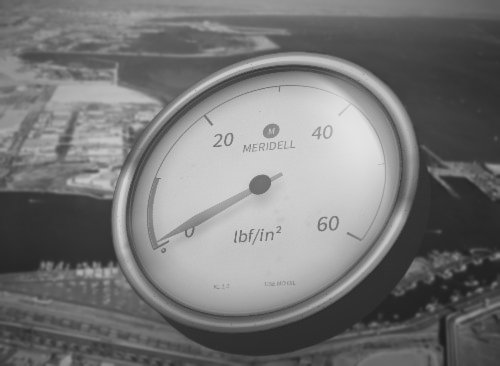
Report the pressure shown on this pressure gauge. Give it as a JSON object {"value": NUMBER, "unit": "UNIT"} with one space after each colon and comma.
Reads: {"value": 0, "unit": "psi"}
